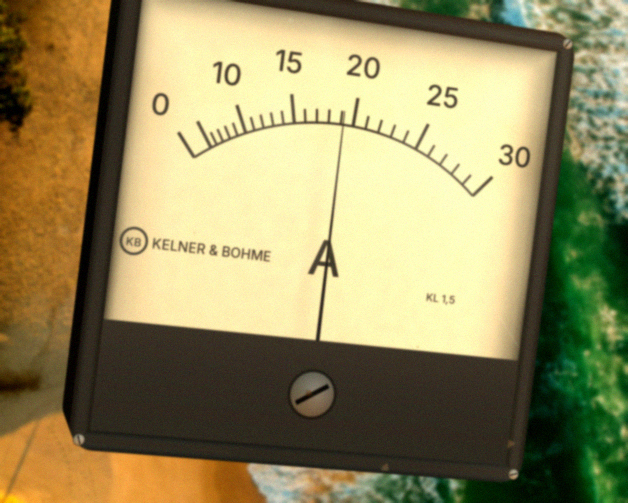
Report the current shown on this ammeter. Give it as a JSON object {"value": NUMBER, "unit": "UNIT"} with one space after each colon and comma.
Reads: {"value": 19, "unit": "A"}
